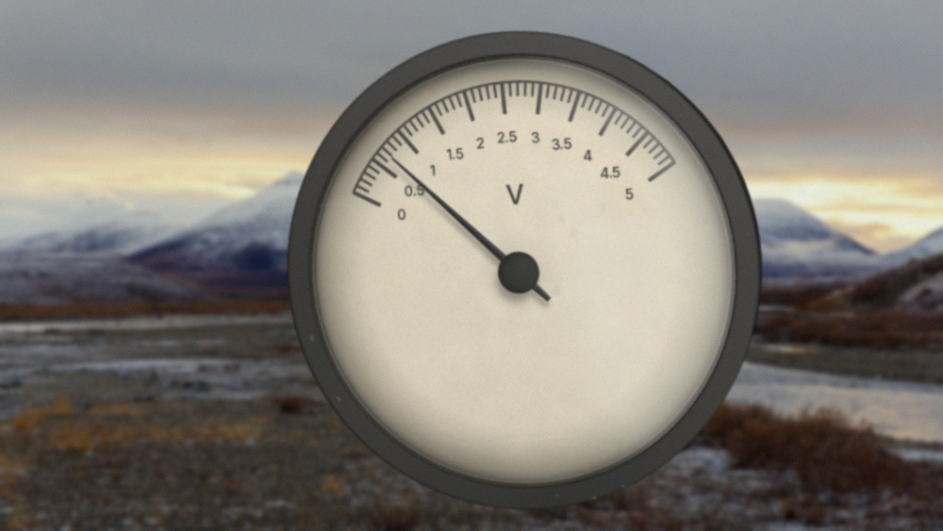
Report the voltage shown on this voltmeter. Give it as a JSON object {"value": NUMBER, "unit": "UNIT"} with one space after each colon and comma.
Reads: {"value": 0.7, "unit": "V"}
